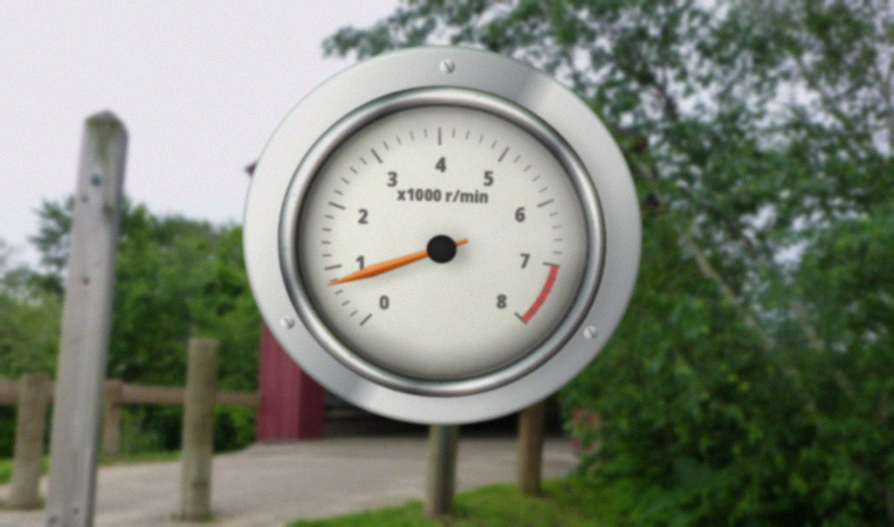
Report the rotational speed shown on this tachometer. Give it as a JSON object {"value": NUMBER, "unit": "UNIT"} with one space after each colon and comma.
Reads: {"value": 800, "unit": "rpm"}
